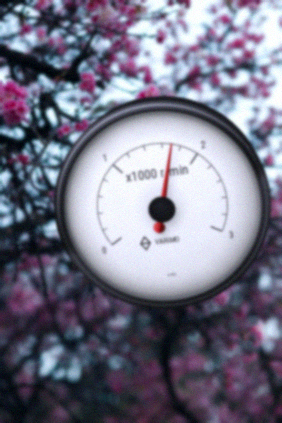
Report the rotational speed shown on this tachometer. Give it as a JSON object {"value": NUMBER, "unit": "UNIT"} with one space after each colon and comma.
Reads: {"value": 1700, "unit": "rpm"}
